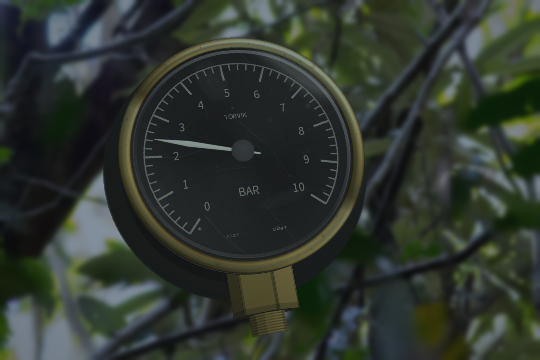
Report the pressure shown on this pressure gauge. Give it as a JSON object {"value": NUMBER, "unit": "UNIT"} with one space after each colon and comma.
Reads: {"value": 2.4, "unit": "bar"}
